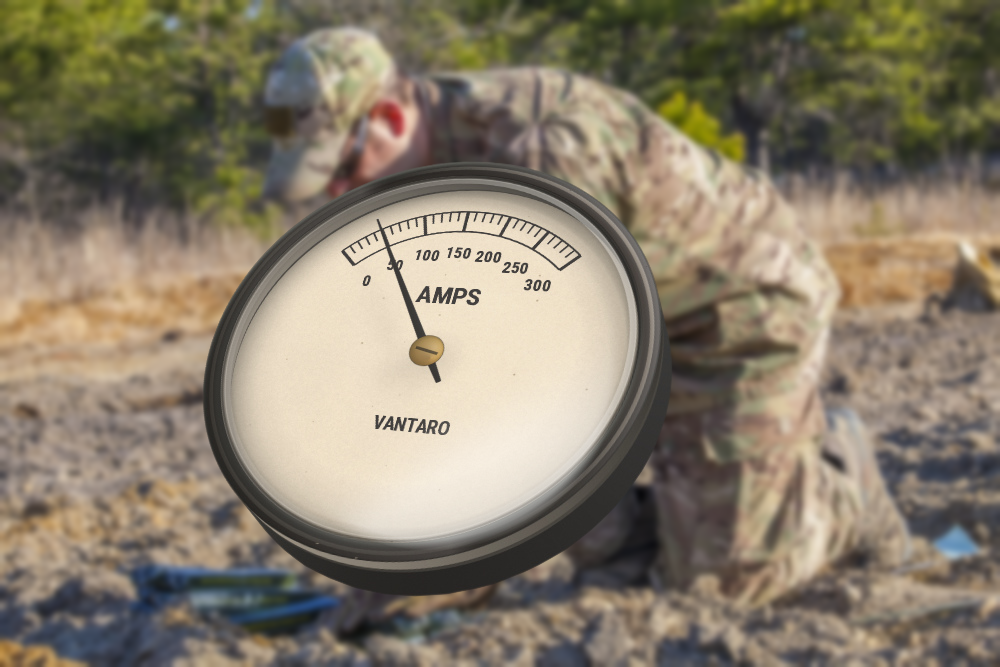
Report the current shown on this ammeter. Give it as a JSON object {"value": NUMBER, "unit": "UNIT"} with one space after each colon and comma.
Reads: {"value": 50, "unit": "A"}
